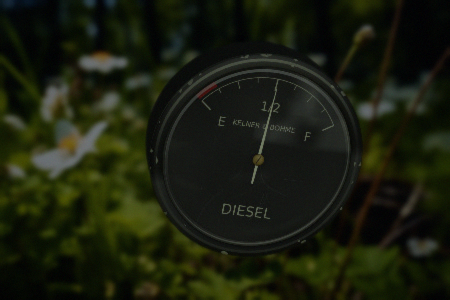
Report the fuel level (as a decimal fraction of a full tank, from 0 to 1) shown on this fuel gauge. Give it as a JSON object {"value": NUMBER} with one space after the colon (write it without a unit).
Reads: {"value": 0.5}
